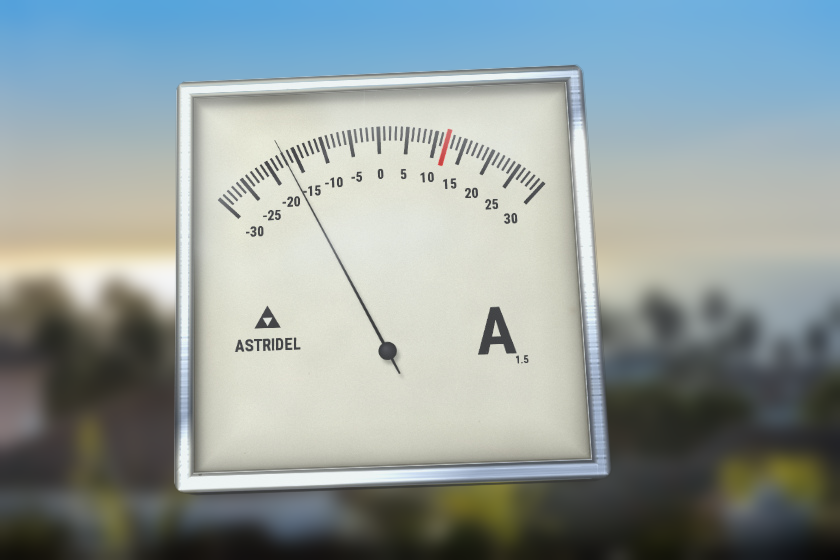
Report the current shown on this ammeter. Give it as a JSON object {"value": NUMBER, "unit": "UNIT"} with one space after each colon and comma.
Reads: {"value": -17, "unit": "A"}
